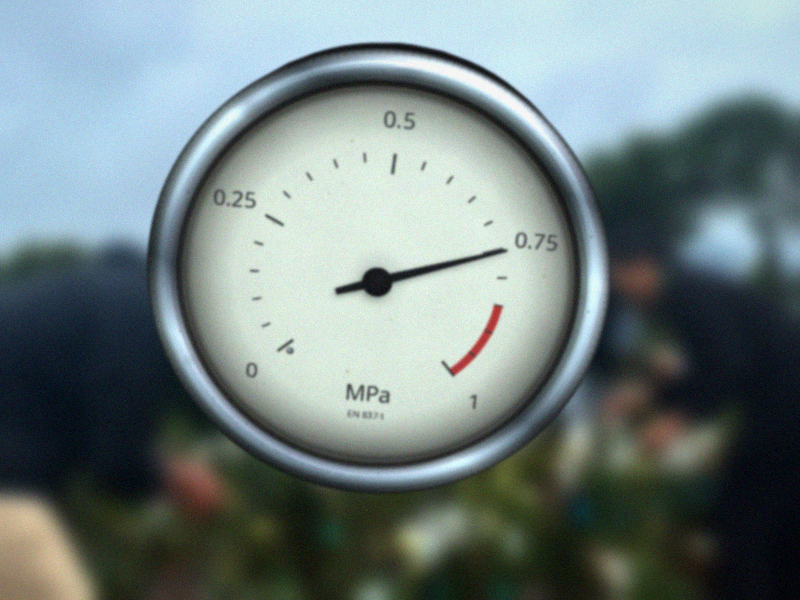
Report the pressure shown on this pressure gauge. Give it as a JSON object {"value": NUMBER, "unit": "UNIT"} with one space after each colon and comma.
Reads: {"value": 0.75, "unit": "MPa"}
